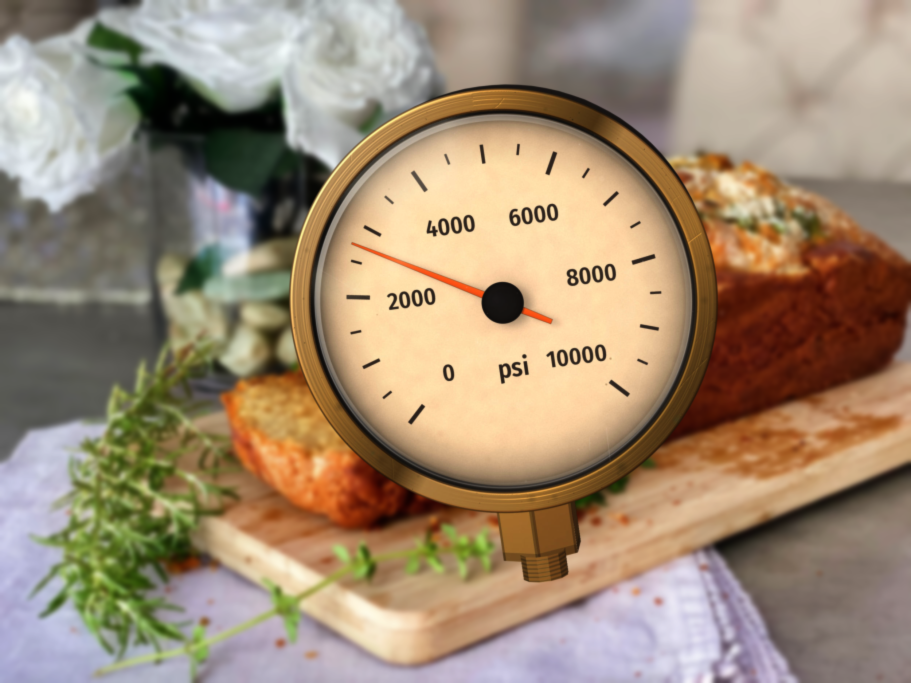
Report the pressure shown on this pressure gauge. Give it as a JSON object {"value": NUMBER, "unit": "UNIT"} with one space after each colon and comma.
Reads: {"value": 2750, "unit": "psi"}
